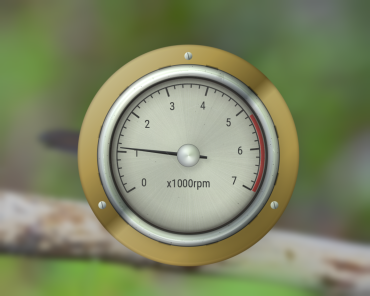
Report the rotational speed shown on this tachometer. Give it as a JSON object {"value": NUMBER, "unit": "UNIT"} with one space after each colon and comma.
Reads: {"value": 1100, "unit": "rpm"}
